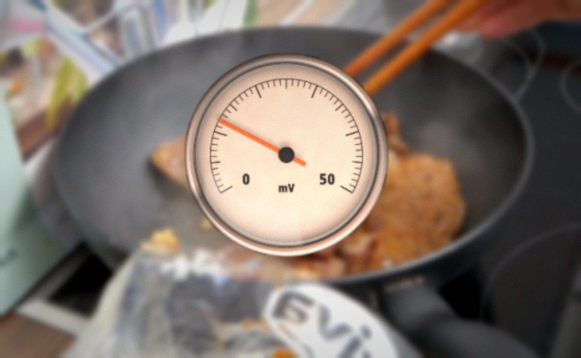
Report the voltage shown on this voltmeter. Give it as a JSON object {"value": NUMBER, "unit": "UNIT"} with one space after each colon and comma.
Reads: {"value": 12, "unit": "mV"}
